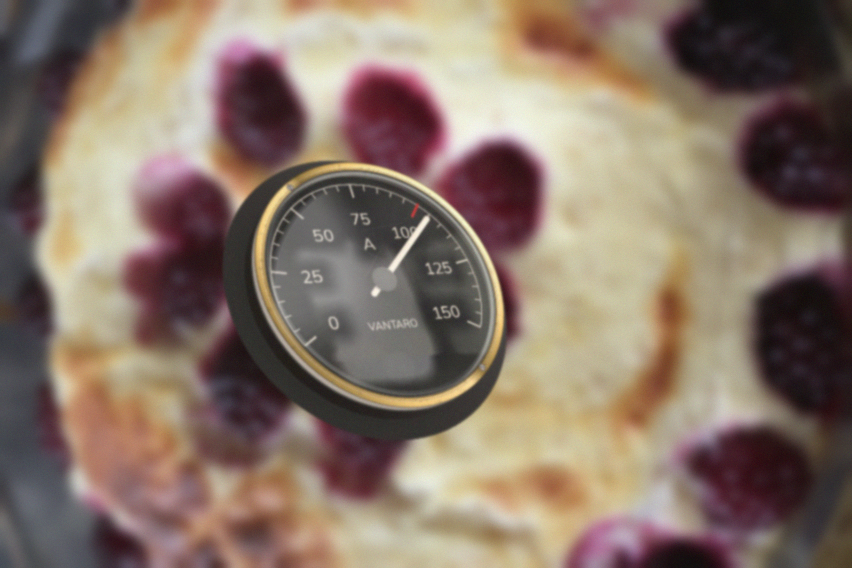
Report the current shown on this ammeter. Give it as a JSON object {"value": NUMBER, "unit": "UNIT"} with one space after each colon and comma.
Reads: {"value": 105, "unit": "A"}
